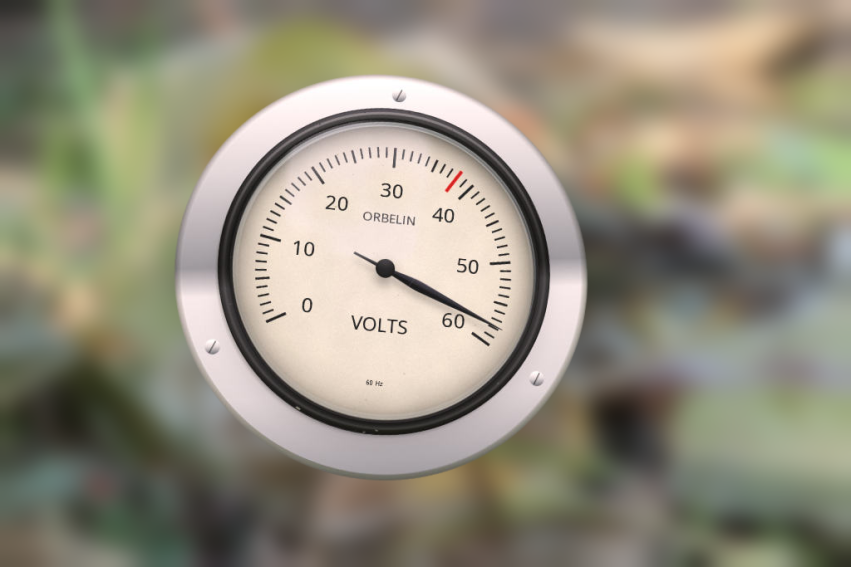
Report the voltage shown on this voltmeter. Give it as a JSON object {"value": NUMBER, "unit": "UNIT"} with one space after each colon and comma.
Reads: {"value": 58, "unit": "V"}
